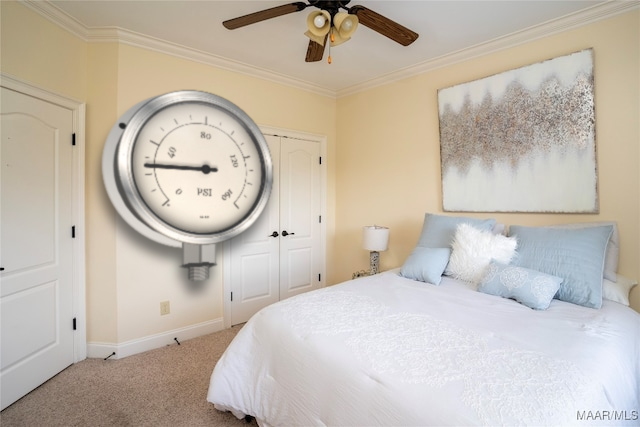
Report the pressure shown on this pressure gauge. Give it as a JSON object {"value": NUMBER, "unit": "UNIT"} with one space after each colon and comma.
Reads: {"value": 25, "unit": "psi"}
